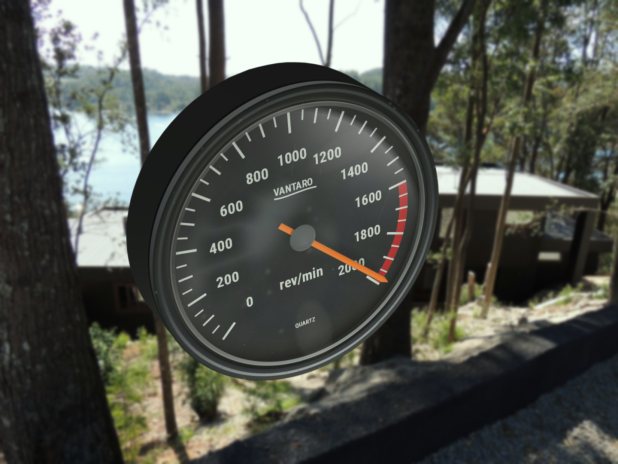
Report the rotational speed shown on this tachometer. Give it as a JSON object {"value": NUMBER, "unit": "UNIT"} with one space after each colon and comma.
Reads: {"value": 1975, "unit": "rpm"}
